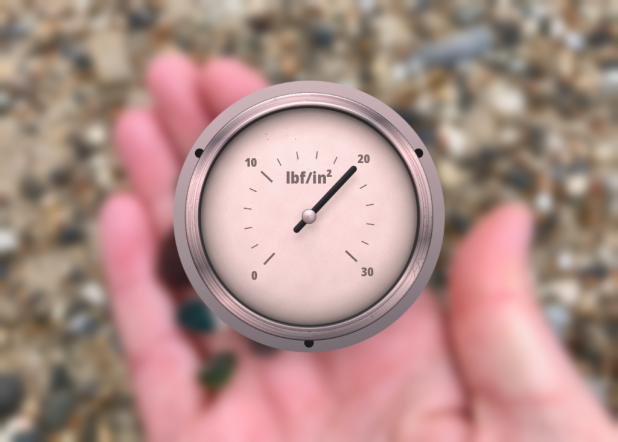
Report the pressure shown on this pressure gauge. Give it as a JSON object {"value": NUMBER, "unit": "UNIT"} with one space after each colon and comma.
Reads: {"value": 20, "unit": "psi"}
